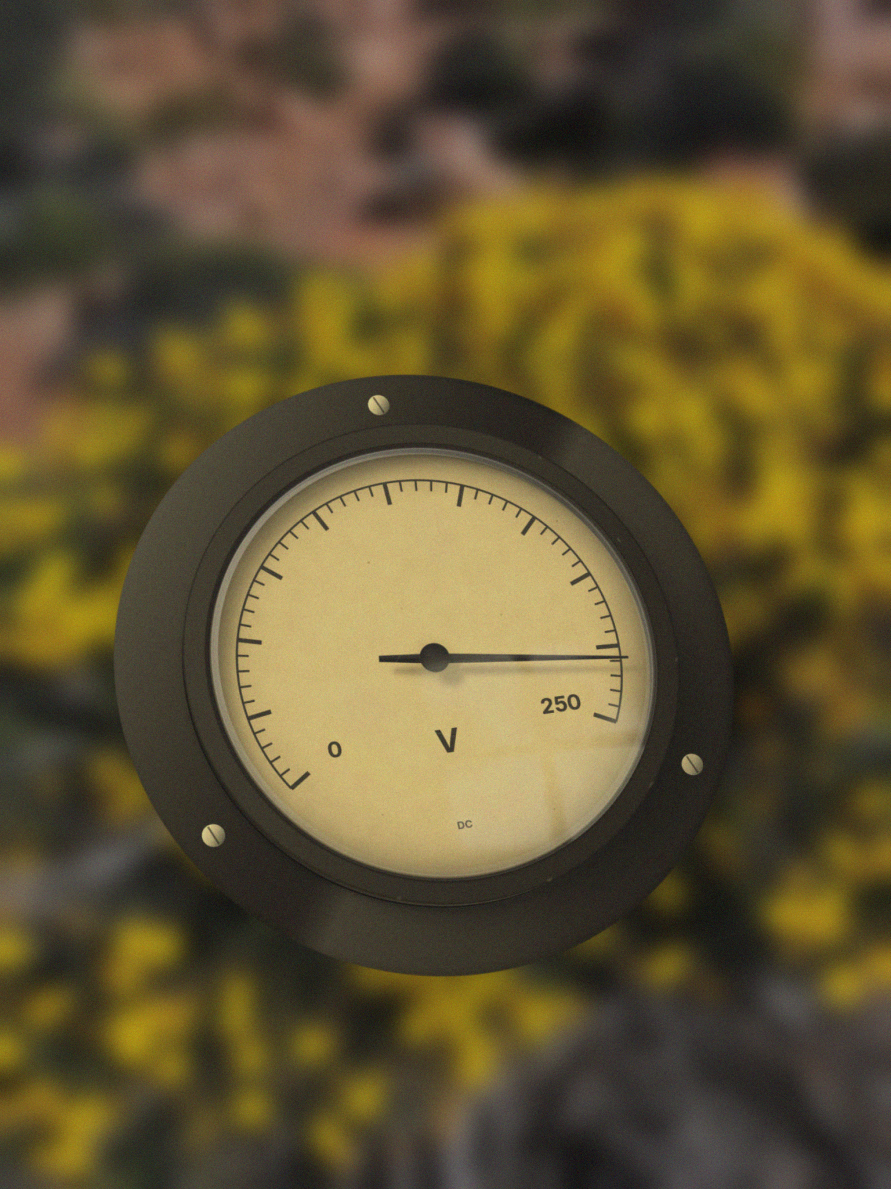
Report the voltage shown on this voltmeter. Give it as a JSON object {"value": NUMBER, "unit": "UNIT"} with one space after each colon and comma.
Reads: {"value": 230, "unit": "V"}
